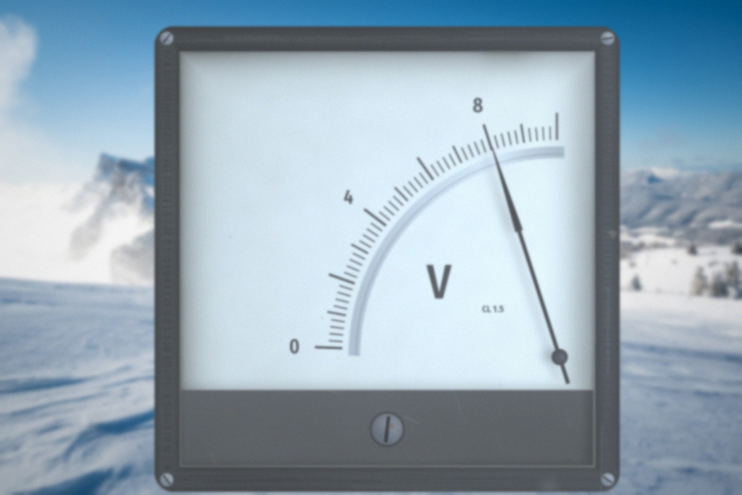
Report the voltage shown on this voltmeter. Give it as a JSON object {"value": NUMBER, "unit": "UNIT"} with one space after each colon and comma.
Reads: {"value": 8, "unit": "V"}
